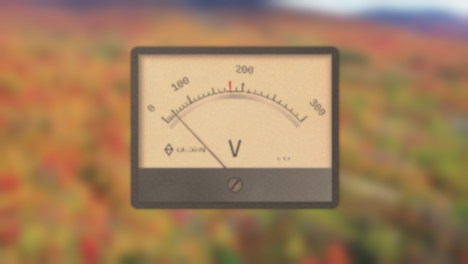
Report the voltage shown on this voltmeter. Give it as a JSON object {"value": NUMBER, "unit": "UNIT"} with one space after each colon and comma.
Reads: {"value": 50, "unit": "V"}
